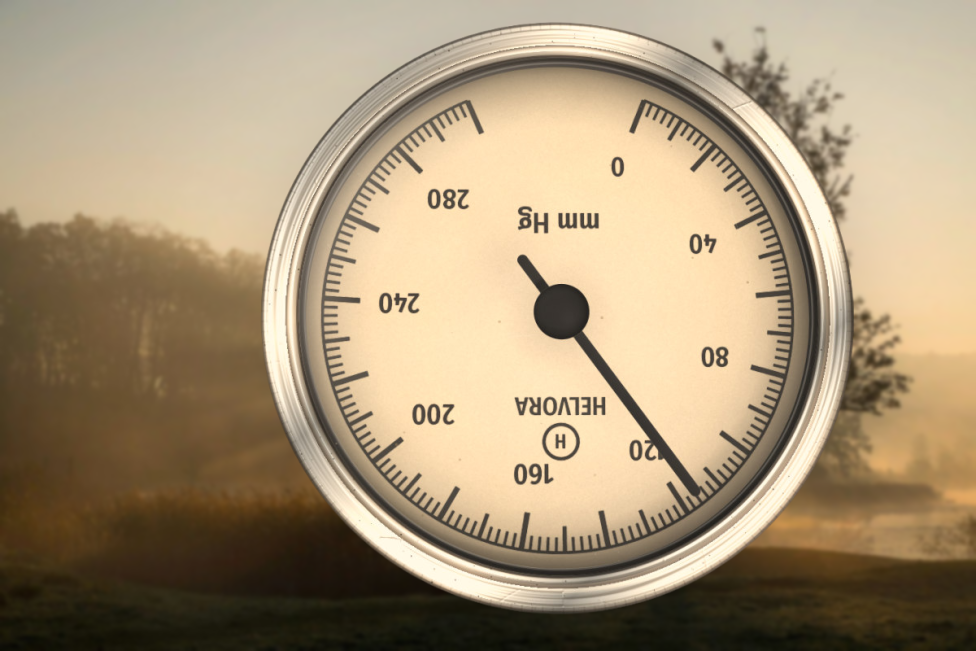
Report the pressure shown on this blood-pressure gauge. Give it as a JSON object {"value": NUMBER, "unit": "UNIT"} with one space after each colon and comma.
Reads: {"value": 116, "unit": "mmHg"}
